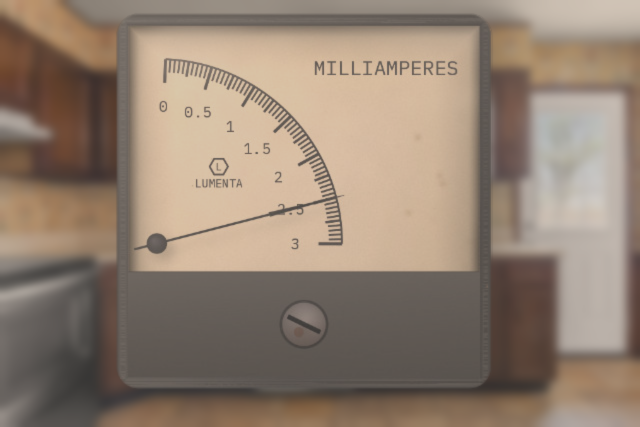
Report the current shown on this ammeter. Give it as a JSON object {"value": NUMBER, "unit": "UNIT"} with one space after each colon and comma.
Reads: {"value": 2.5, "unit": "mA"}
